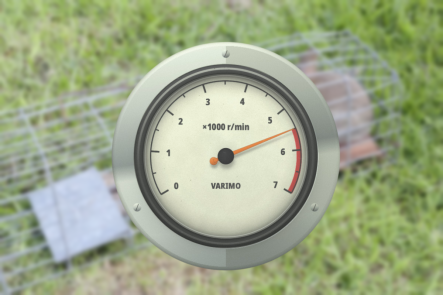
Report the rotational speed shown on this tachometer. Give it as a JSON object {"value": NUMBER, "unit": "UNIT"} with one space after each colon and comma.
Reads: {"value": 5500, "unit": "rpm"}
